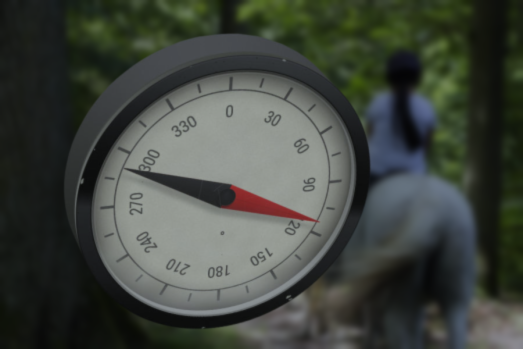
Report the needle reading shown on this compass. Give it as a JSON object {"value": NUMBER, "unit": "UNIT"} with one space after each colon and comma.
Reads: {"value": 112.5, "unit": "°"}
